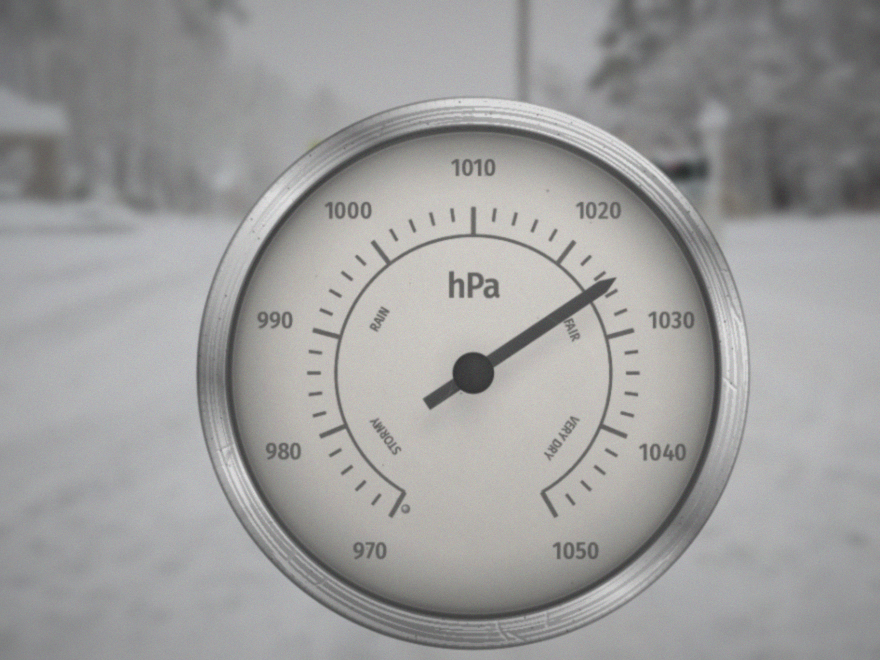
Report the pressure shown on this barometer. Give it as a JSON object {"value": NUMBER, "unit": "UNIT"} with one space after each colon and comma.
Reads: {"value": 1025, "unit": "hPa"}
